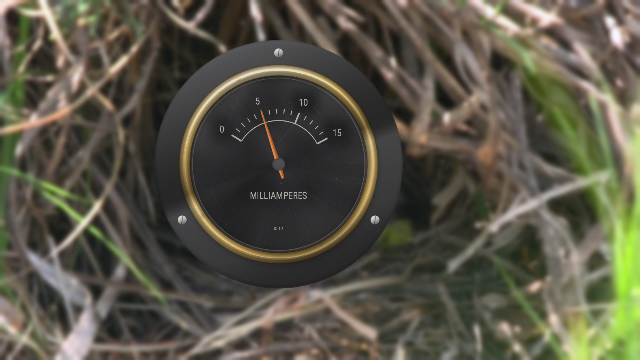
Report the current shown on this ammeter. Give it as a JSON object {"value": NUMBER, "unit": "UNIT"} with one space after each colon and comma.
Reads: {"value": 5, "unit": "mA"}
